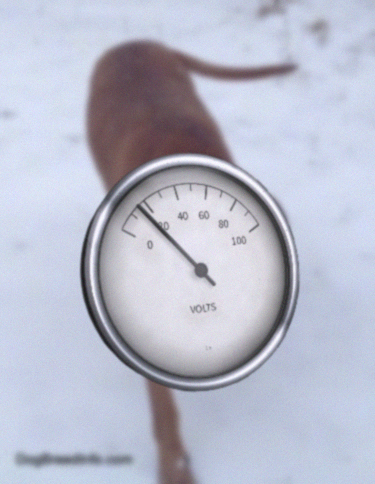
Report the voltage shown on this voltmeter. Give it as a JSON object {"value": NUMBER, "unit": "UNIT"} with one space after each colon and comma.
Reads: {"value": 15, "unit": "V"}
